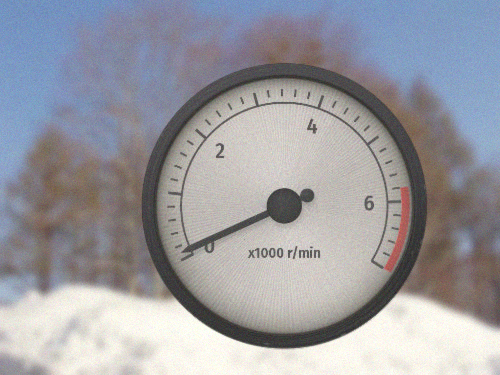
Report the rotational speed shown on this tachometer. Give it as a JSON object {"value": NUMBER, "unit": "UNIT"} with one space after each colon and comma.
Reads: {"value": 100, "unit": "rpm"}
